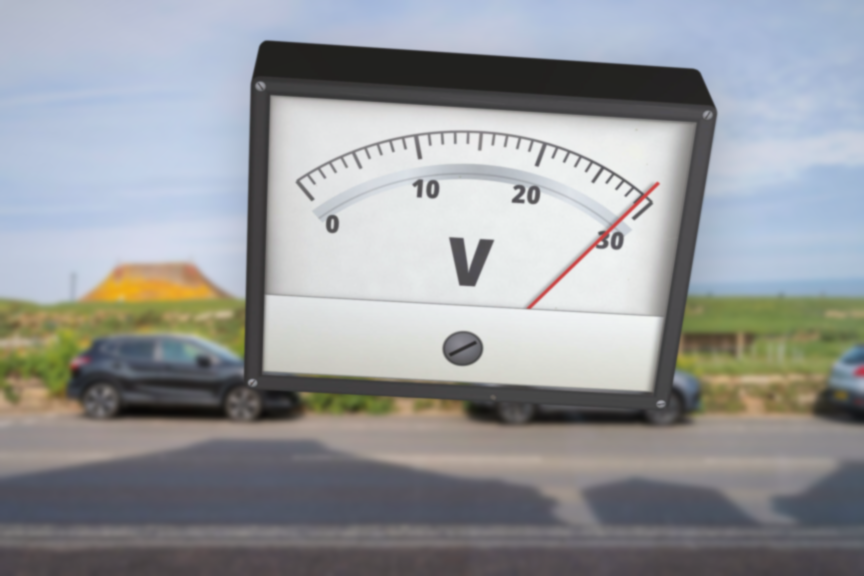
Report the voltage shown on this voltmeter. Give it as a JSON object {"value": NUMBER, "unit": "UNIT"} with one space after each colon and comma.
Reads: {"value": 29, "unit": "V"}
